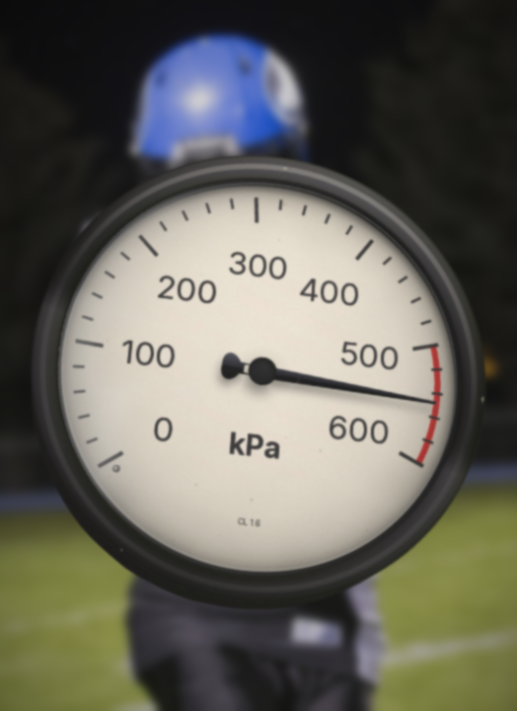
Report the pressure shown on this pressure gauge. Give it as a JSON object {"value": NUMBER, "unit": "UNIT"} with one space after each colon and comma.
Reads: {"value": 550, "unit": "kPa"}
